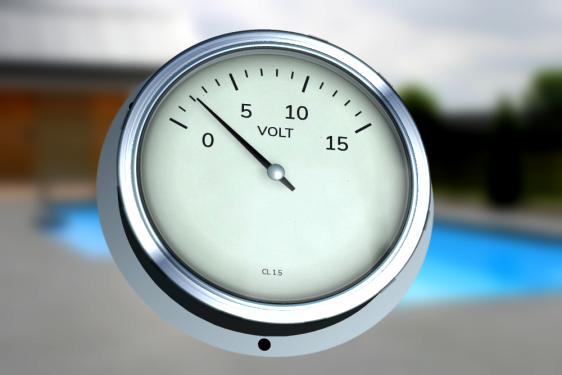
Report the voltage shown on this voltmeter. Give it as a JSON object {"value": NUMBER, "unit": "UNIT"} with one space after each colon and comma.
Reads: {"value": 2, "unit": "V"}
